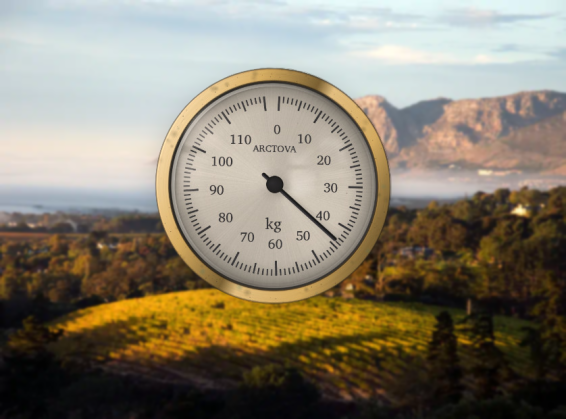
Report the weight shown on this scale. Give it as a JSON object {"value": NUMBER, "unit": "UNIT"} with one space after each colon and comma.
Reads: {"value": 44, "unit": "kg"}
